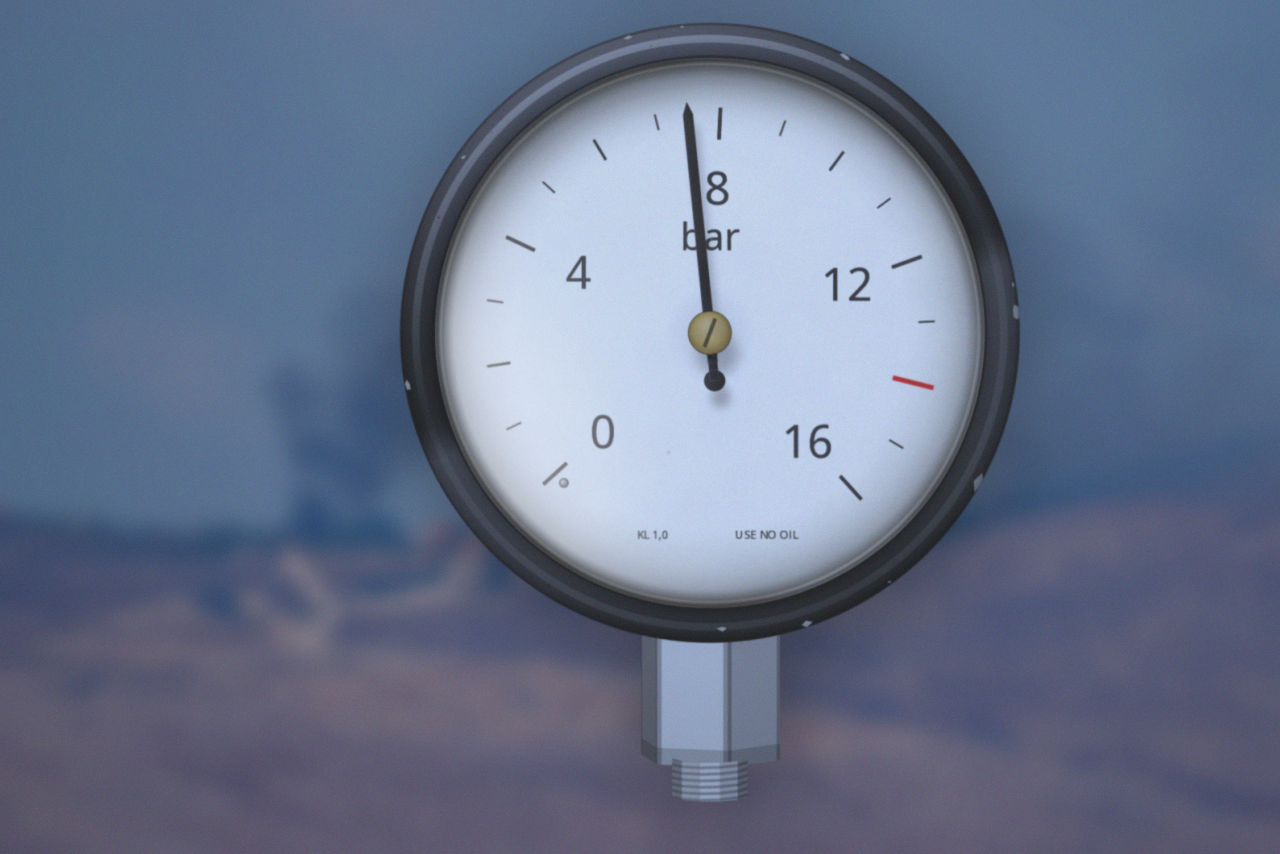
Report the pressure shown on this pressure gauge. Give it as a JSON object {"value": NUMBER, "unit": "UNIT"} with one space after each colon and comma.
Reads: {"value": 7.5, "unit": "bar"}
